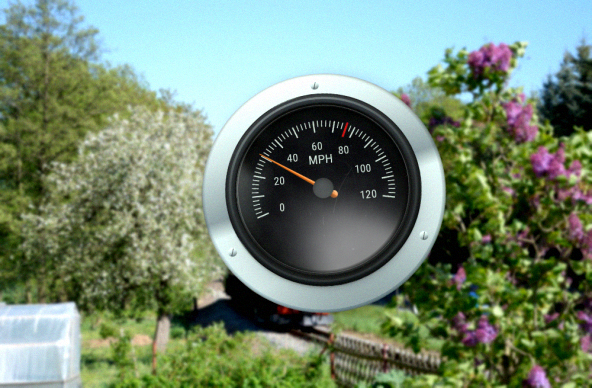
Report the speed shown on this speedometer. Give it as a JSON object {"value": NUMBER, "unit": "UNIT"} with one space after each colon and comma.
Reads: {"value": 30, "unit": "mph"}
